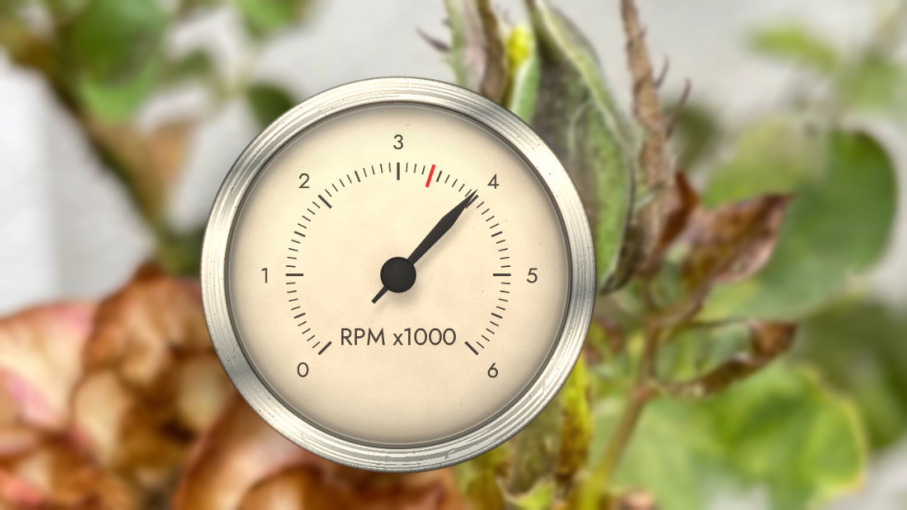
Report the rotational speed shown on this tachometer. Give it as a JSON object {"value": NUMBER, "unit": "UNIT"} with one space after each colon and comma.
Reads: {"value": 3950, "unit": "rpm"}
